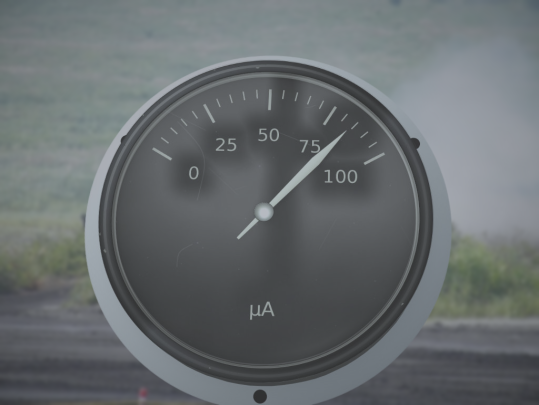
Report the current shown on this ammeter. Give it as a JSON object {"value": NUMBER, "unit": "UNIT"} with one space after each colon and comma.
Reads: {"value": 85, "unit": "µA"}
